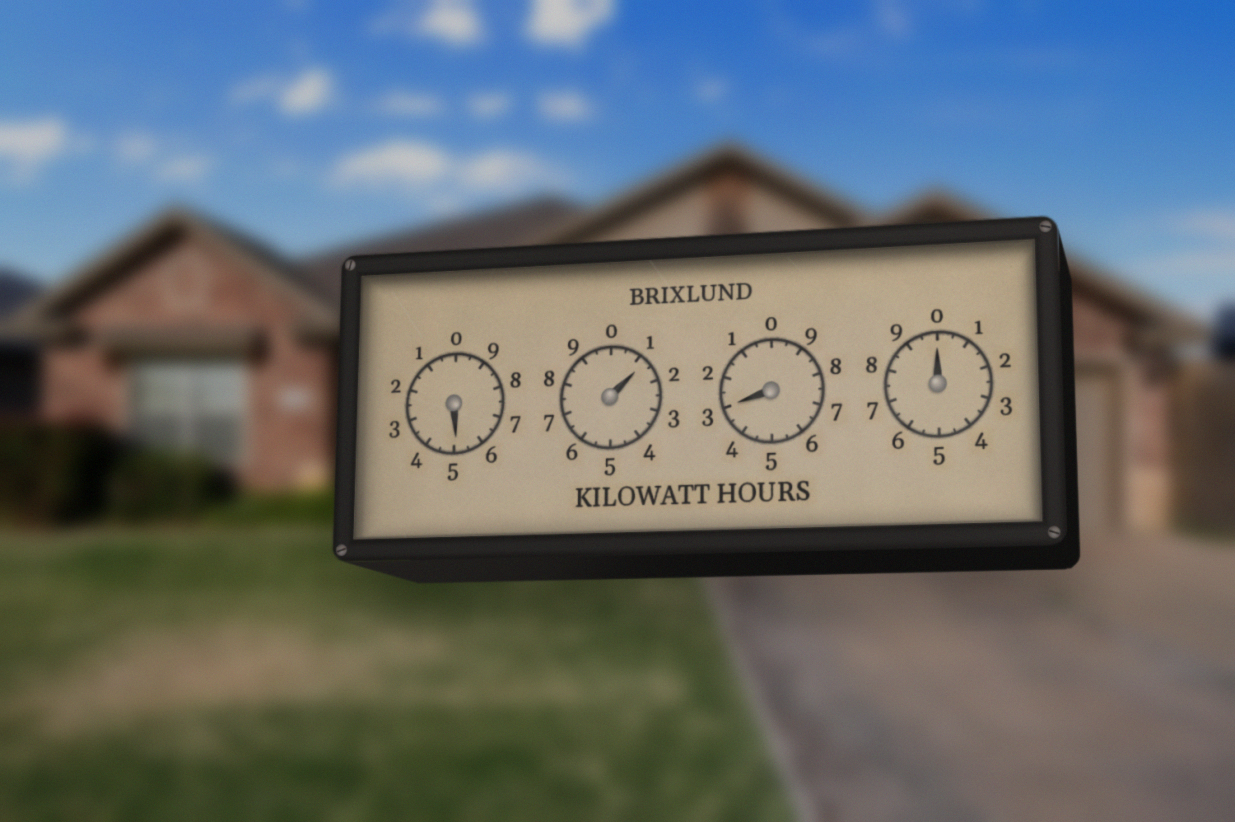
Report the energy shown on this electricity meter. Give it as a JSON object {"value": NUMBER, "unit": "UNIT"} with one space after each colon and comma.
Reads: {"value": 5130, "unit": "kWh"}
